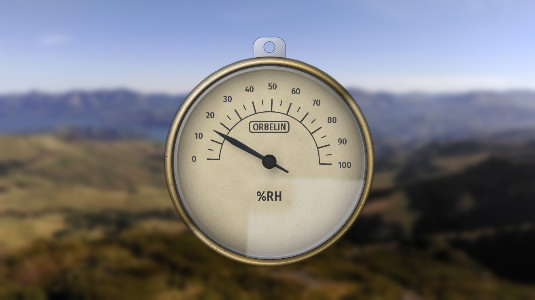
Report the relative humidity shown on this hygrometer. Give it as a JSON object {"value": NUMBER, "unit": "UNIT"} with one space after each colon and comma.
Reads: {"value": 15, "unit": "%"}
